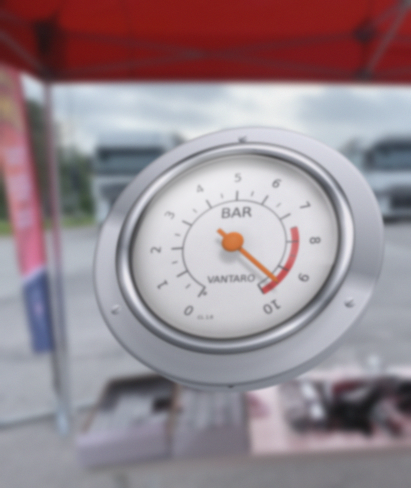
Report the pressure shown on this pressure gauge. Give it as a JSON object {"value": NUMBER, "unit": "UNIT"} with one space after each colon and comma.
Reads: {"value": 9.5, "unit": "bar"}
